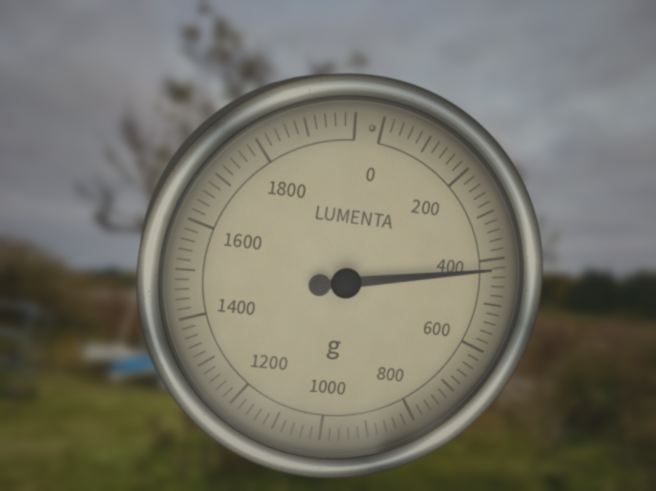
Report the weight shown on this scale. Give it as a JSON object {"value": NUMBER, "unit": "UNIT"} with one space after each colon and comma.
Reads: {"value": 420, "unit": "g"}
